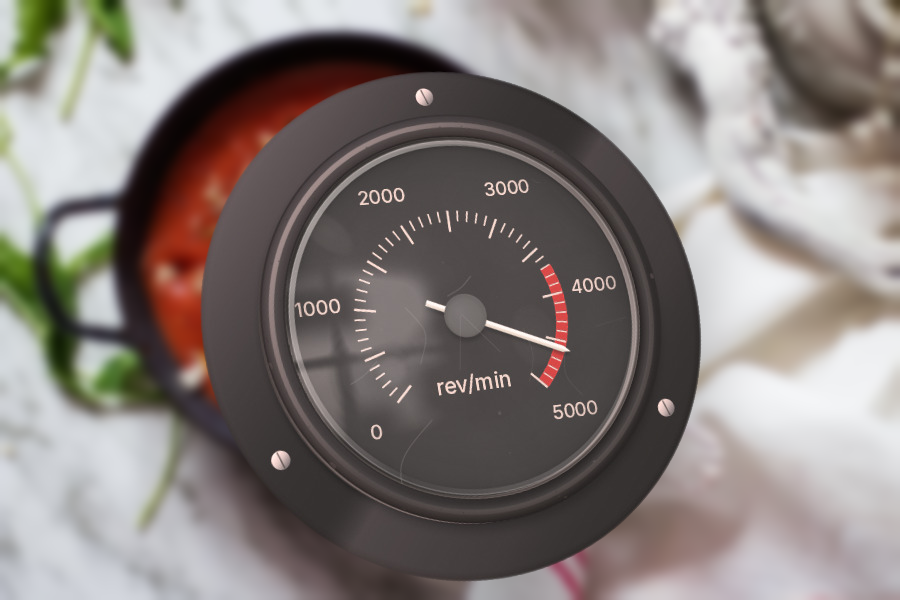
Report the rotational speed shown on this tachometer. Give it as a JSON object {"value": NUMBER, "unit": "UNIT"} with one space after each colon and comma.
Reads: {"value": 4600, "unit": "rpm"}
